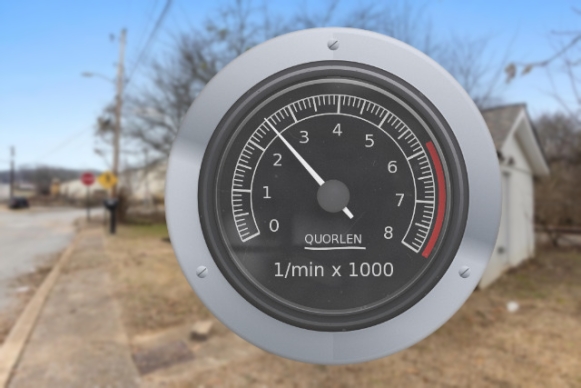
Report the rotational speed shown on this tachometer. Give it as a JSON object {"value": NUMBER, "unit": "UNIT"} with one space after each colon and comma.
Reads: {"value": 2500, "unit": "rpm"}
